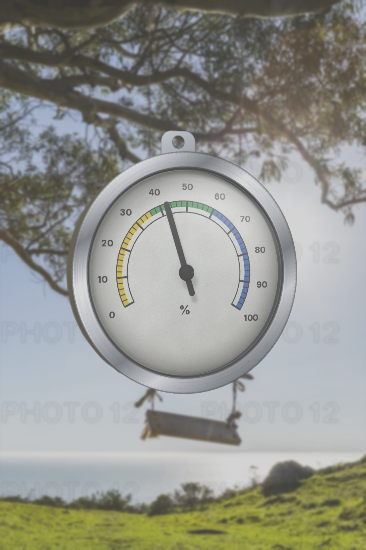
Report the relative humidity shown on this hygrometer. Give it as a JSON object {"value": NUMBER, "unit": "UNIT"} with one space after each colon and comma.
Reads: {"value": 42, "unit": "%"}
